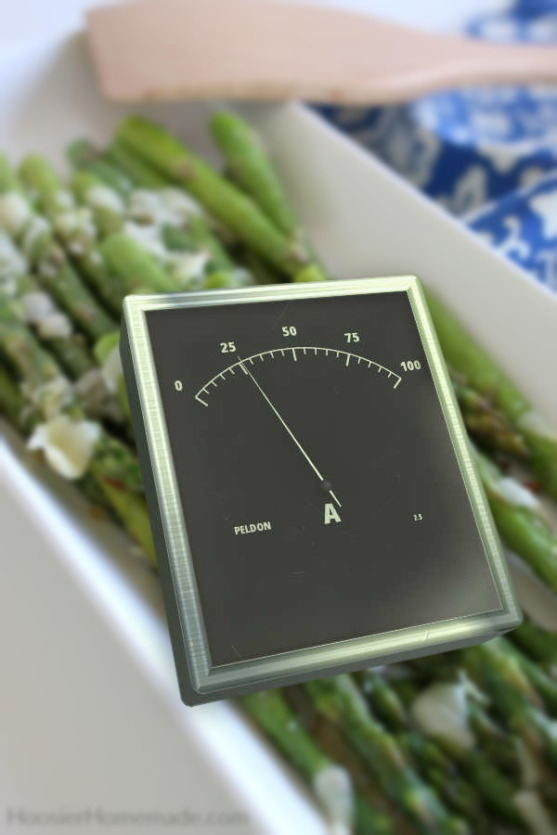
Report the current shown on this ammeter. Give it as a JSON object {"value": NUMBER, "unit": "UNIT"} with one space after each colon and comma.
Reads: {"value": 25, "unit": "A"}
